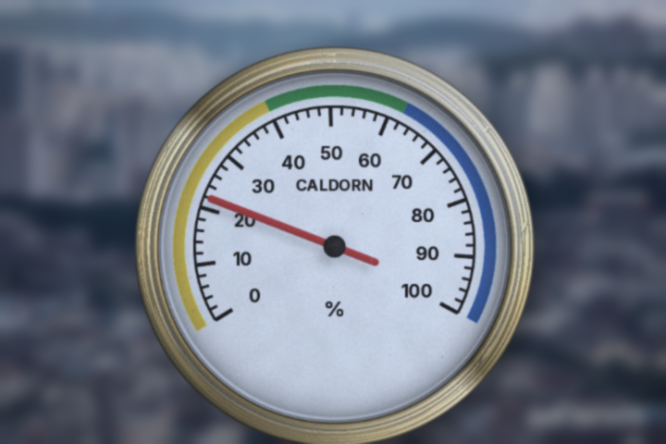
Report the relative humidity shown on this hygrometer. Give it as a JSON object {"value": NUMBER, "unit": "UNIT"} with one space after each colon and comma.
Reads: {"value": 22, "unit": "%"}
